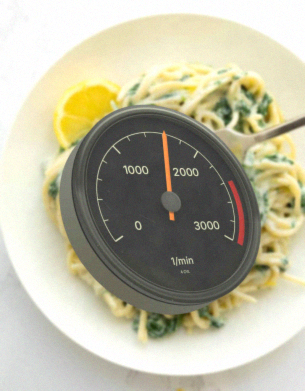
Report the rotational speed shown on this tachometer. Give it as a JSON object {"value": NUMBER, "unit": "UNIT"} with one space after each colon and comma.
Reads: {"value": 1600, "unit": "rpm"}
